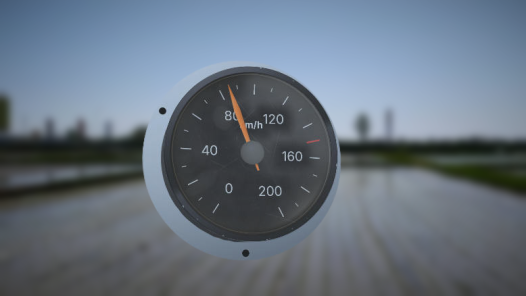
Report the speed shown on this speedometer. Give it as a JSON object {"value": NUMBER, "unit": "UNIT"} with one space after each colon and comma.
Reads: {"value": 85, "unit": "km/h"}
